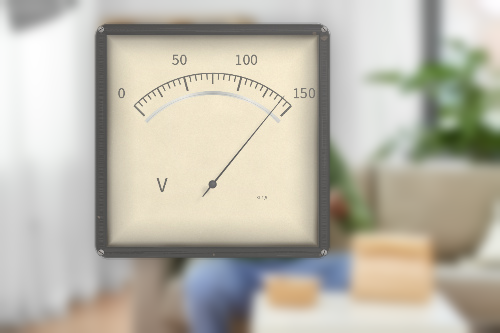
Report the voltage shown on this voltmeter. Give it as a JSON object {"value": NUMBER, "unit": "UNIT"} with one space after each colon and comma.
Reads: {"value": 140, "unit": "V"}
